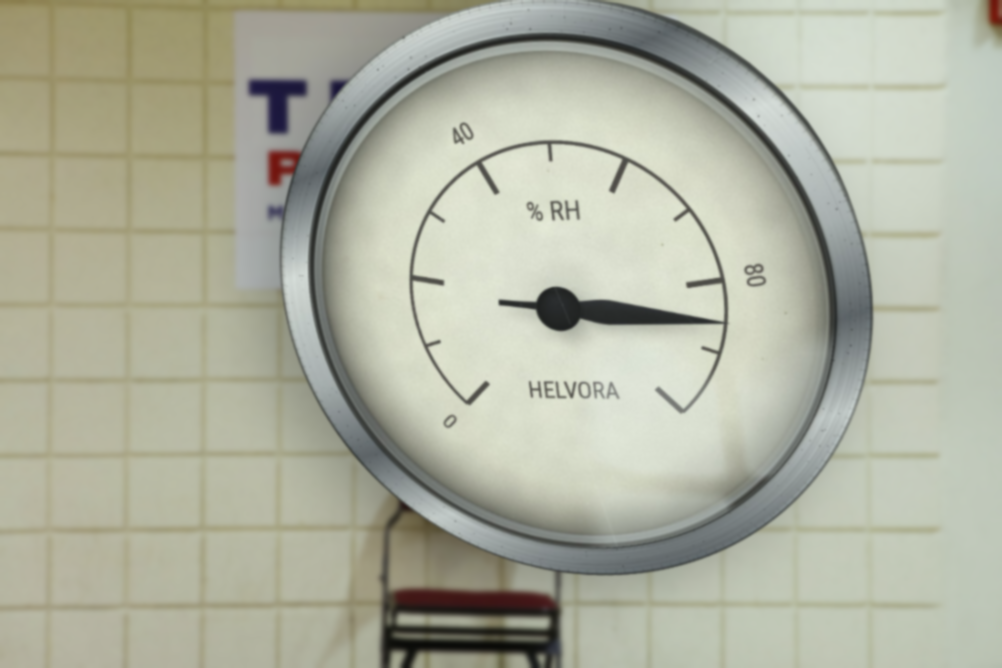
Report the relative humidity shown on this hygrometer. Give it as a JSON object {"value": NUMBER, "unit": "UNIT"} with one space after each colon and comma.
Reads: {"value": 85, "unit": "%"}
